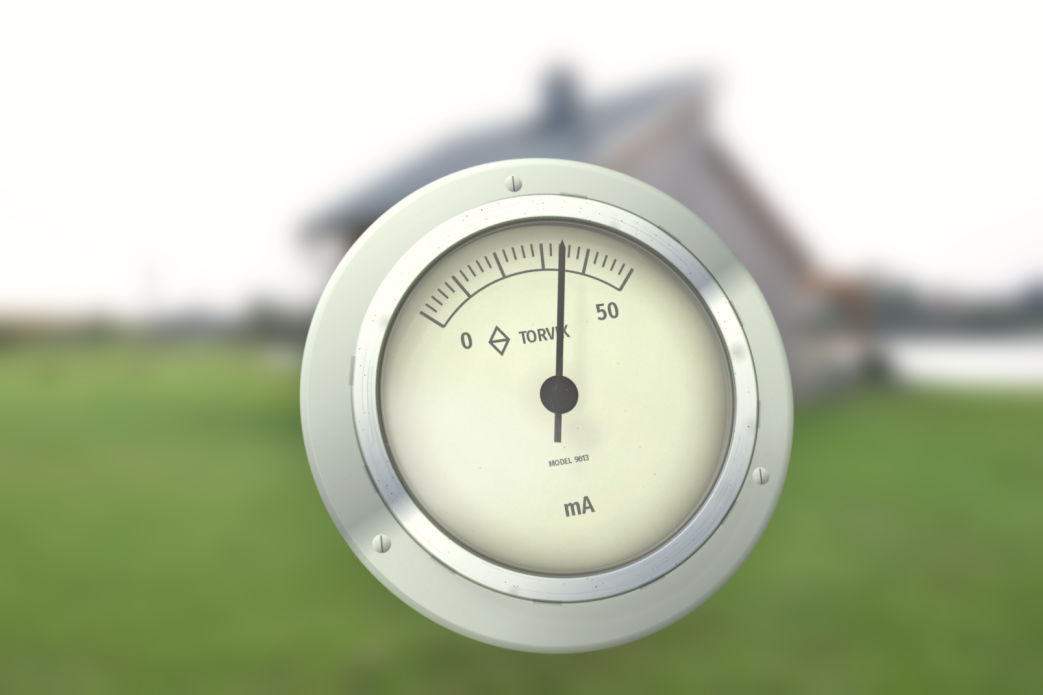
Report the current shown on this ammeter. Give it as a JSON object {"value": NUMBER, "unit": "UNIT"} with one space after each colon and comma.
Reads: {"value": 34, "unit": "mA"}
